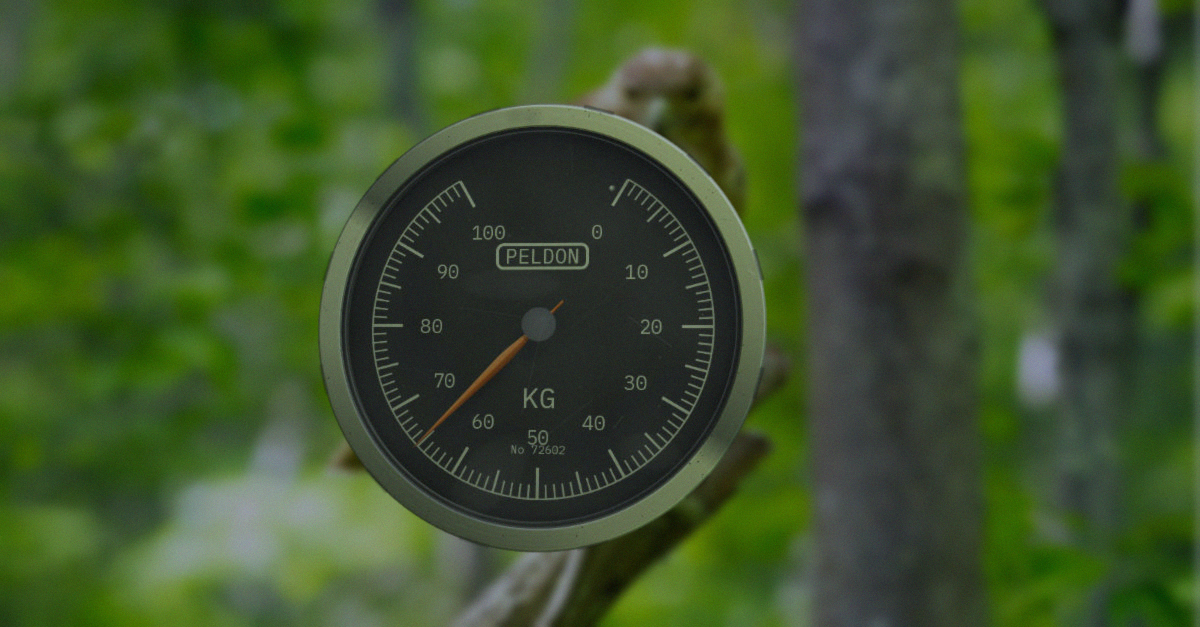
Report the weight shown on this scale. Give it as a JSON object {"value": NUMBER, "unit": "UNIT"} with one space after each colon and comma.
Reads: {"value": 65, "unit": "kg"}
